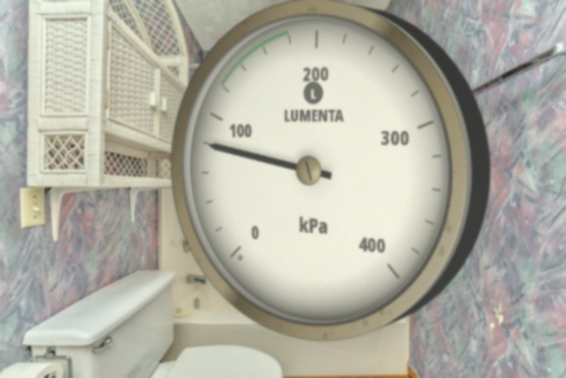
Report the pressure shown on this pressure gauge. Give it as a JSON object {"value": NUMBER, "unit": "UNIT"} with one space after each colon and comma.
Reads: {"value": 80, "unit": "kPa"}
